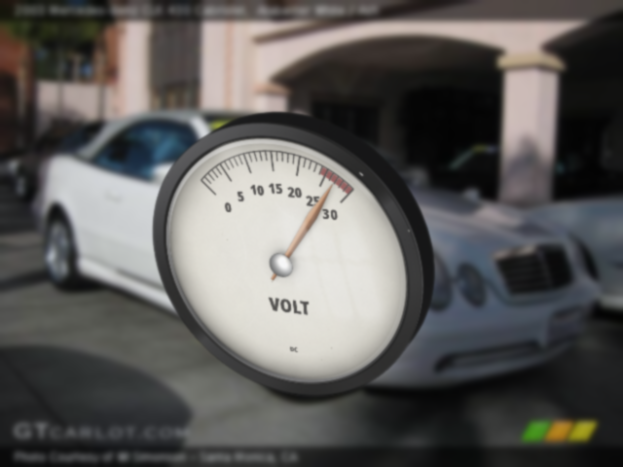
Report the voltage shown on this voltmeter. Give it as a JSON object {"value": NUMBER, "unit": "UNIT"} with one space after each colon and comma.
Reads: {"value": 27, "unit": "V"}
